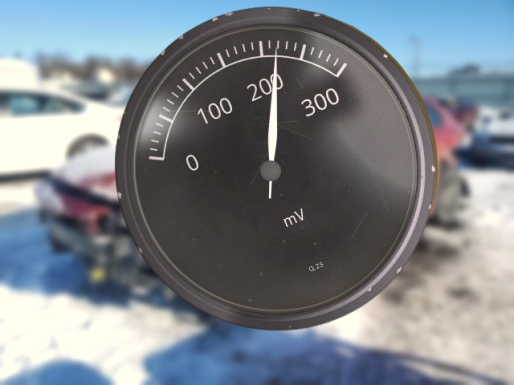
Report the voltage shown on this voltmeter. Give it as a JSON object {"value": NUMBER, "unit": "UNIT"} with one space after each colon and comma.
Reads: {"value": 220, "unit": "mV"}
